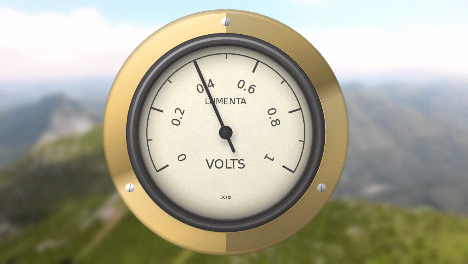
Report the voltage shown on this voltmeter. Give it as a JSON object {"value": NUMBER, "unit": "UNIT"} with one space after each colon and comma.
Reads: {"value": 0.4, "unit": "V"}
